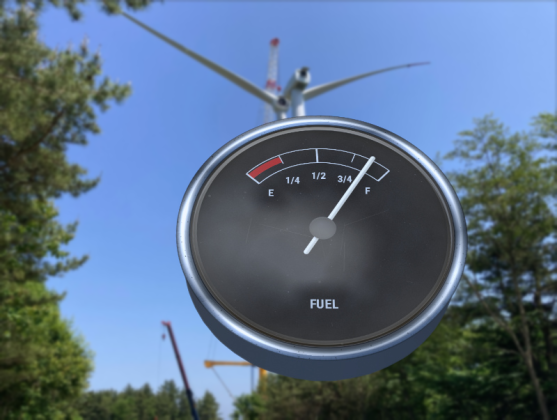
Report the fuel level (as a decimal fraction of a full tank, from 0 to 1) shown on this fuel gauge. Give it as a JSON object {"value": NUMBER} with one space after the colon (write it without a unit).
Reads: {"value": 0.875}
